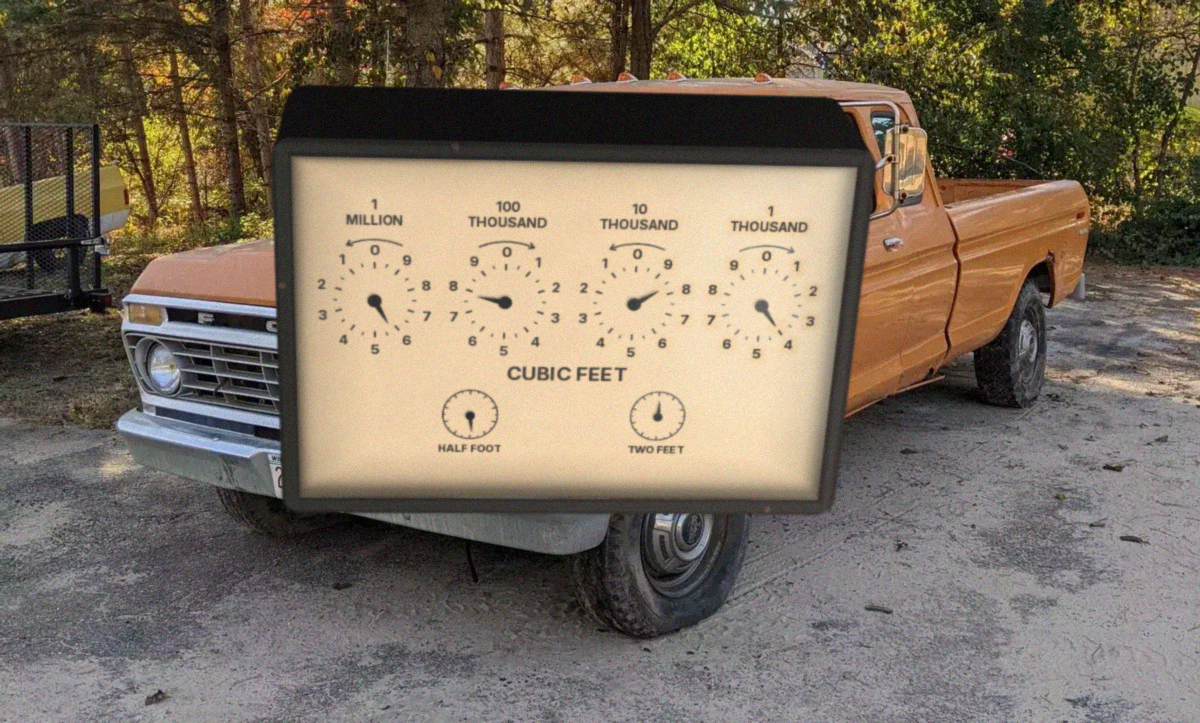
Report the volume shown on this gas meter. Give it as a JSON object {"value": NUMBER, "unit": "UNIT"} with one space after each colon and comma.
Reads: {"value": 578400, "unit": "ft³"}
